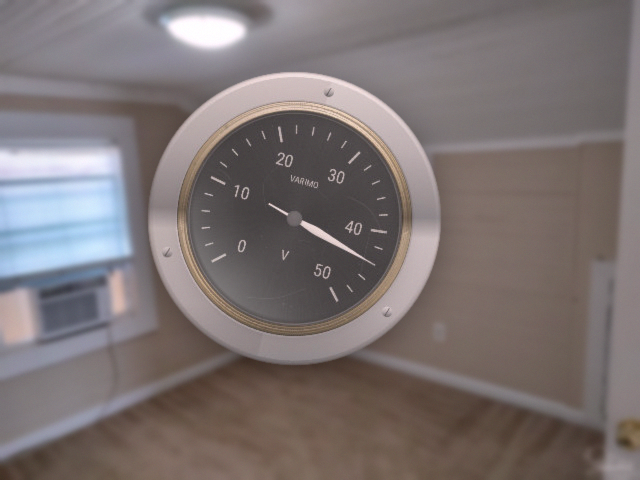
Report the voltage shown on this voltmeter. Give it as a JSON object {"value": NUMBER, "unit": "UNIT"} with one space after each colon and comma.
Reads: {"value": 44, "unit": "V"}
